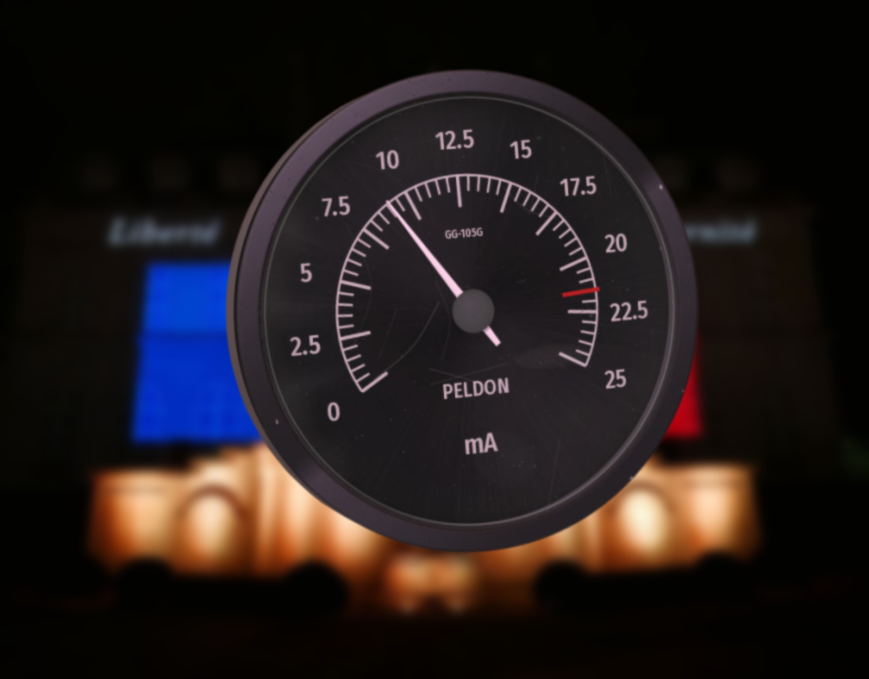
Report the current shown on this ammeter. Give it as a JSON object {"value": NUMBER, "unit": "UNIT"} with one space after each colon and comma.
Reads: {"value": 9, "unit": "mA"}
